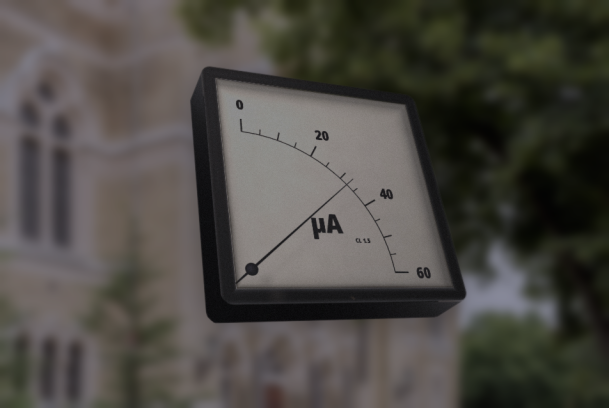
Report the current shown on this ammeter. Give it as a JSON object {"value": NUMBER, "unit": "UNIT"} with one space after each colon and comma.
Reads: {"value": 32.5, "unit": "µA"}
